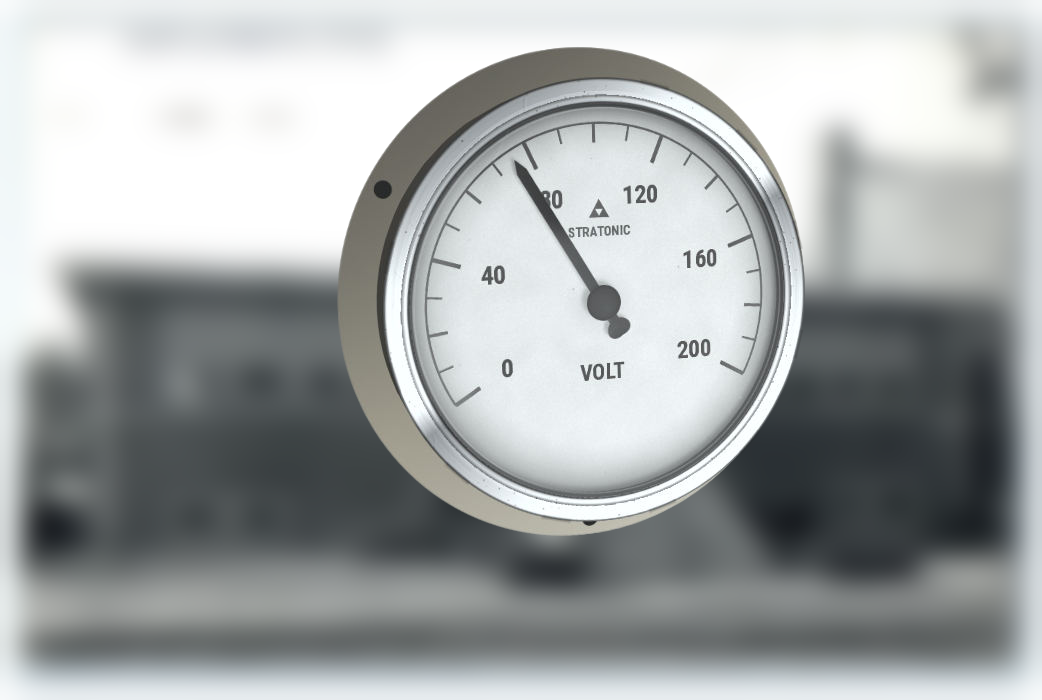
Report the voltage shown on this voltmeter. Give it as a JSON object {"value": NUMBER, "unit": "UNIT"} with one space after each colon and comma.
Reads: {"value": 75, "unit": "V"}
